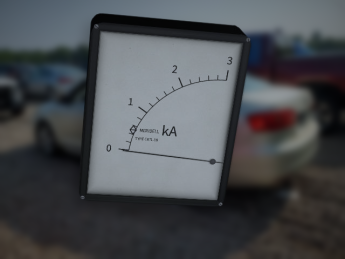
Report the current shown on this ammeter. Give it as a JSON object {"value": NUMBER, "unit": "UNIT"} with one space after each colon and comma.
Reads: {"value": 0, "unit": "kA"}
